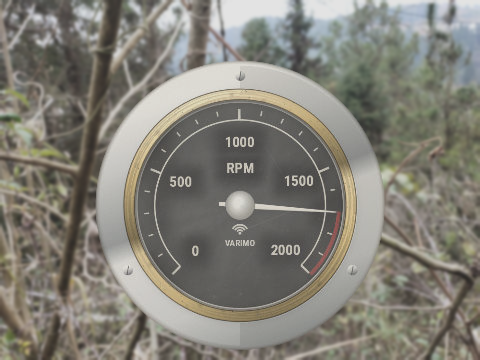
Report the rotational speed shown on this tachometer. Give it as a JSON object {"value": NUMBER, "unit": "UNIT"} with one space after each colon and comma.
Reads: {"value": 1700, "unit": "rpm"}
